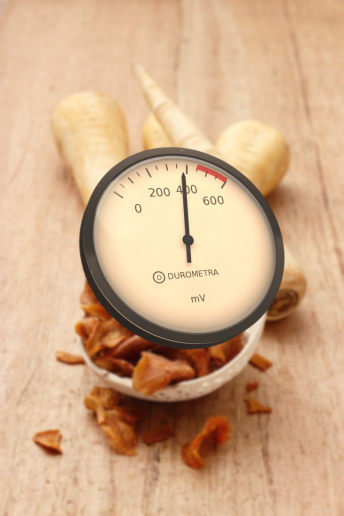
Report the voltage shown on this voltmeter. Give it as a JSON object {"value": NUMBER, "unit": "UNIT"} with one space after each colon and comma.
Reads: {"value": 375, "unit": "mV"}
